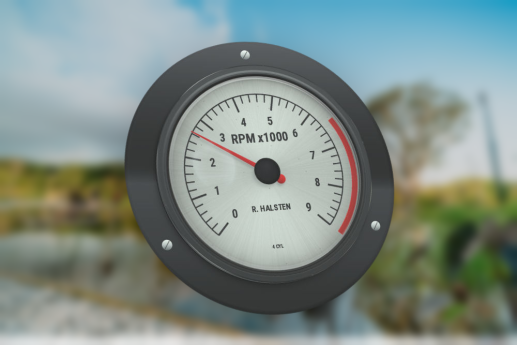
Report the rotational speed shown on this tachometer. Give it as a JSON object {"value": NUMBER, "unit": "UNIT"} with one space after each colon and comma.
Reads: {"value": 2600, "unit": "rpm"}
